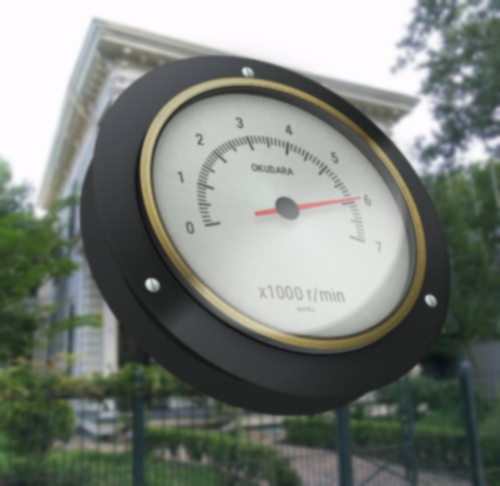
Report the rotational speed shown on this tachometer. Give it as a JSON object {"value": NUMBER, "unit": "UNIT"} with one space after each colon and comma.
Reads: {"value": 6000, "unit": "rpm"}
